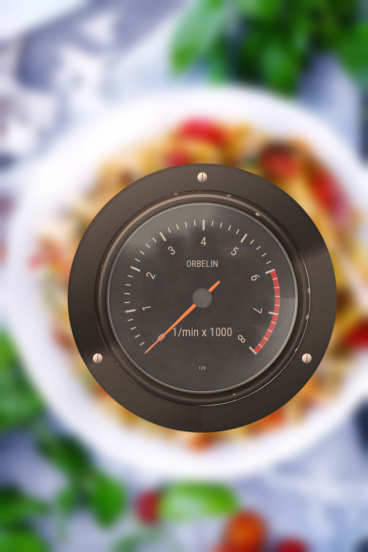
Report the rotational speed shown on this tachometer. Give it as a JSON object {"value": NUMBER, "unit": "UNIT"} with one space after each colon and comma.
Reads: {"value": 0, "unit": "rpm"}
